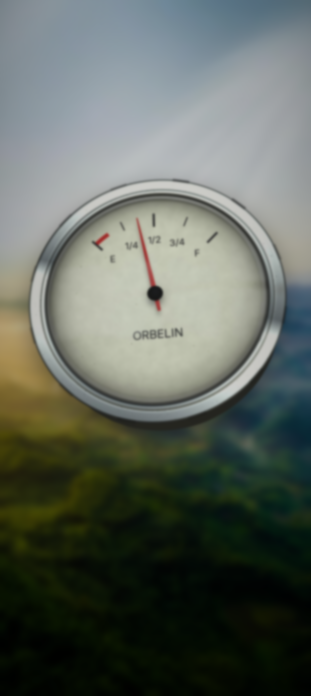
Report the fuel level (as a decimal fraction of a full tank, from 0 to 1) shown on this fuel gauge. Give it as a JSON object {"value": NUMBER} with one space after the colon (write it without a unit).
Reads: {"value": 0.375}
